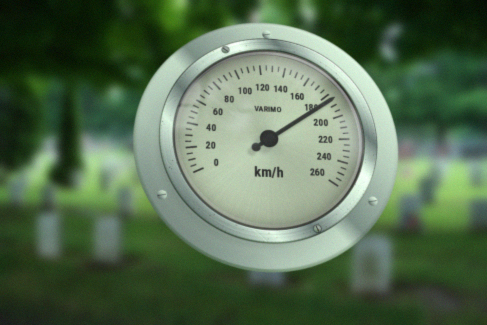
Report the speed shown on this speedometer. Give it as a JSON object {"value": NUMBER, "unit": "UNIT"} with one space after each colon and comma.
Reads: {"value": 185, "unit": "km/h"}
